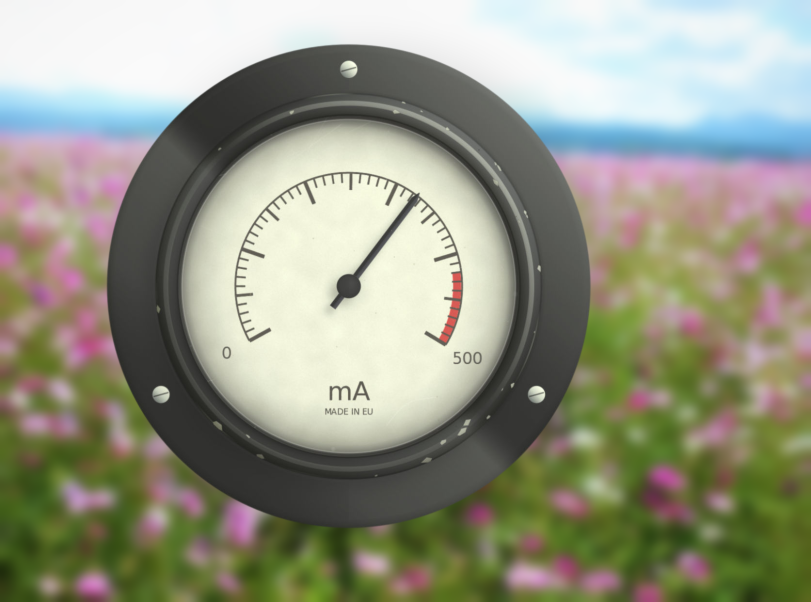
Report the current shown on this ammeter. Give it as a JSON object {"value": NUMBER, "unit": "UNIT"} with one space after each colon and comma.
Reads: {"value": 325, "unit": "mA"}
